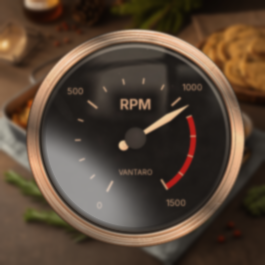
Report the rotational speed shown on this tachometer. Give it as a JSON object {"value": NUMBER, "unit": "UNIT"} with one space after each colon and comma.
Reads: {"value": 1050, "unit": "rpm"}
